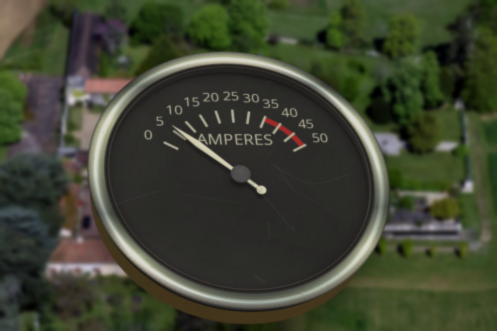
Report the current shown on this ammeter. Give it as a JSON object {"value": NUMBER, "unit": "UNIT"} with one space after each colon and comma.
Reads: {"value": 5, "unit": "A"}
